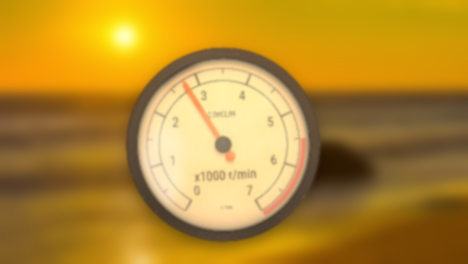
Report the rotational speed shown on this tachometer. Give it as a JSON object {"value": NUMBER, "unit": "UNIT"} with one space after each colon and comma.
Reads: {"value": 2750, "unit": "rpm"}
